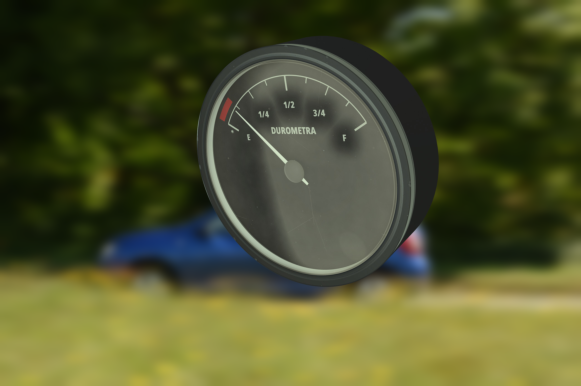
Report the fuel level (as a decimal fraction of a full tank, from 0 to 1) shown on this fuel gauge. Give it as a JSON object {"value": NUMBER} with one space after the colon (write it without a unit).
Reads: {"value": 0.125}
